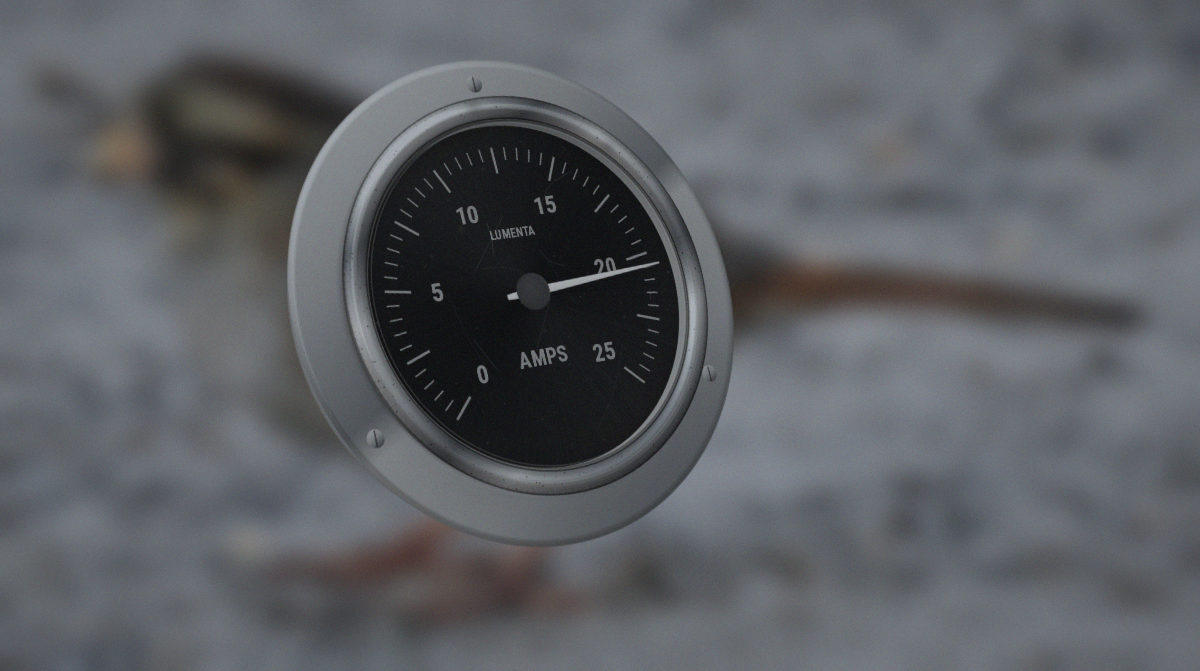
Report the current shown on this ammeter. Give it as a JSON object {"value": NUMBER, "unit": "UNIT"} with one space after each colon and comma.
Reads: {"value": 20.5, "unit": "A"}
